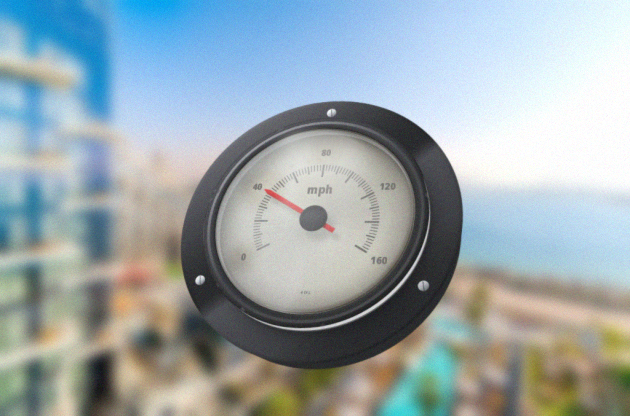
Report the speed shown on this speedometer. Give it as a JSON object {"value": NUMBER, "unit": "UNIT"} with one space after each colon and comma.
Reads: {"value": 40, "unit": "mph"}
